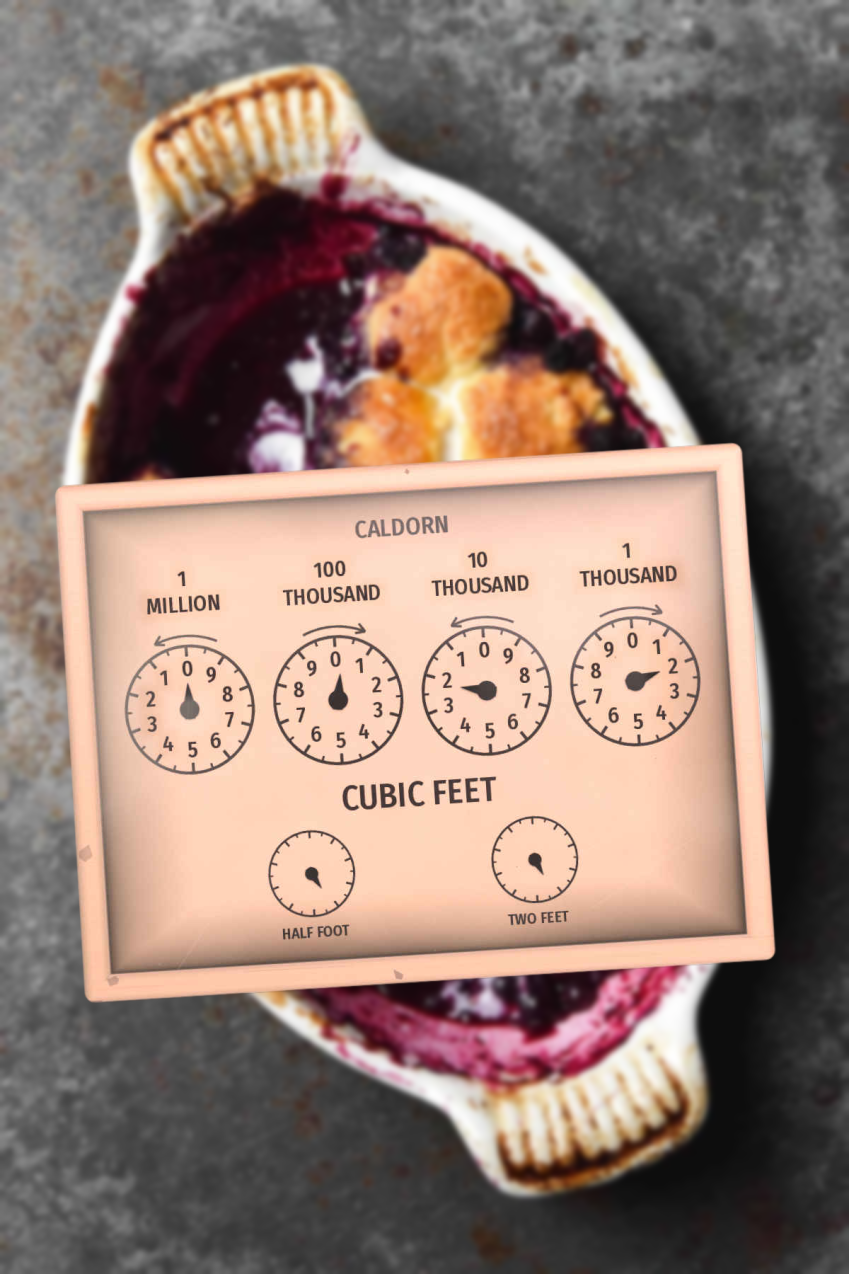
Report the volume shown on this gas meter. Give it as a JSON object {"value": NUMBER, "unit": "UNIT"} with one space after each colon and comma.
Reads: {"value": 2200, "unit": "ft³"}
